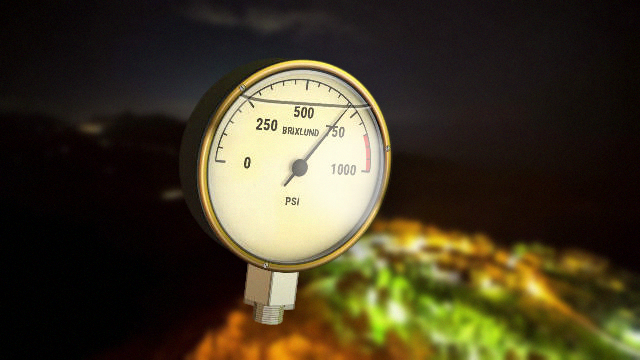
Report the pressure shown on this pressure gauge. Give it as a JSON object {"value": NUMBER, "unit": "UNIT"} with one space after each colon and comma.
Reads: {"value": 700, "unit": "psi"}
